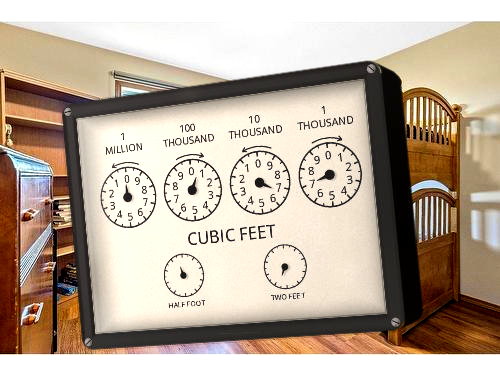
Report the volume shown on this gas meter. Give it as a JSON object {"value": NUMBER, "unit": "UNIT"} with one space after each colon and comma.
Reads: {"value": 6700, "unit": "ft³"}
